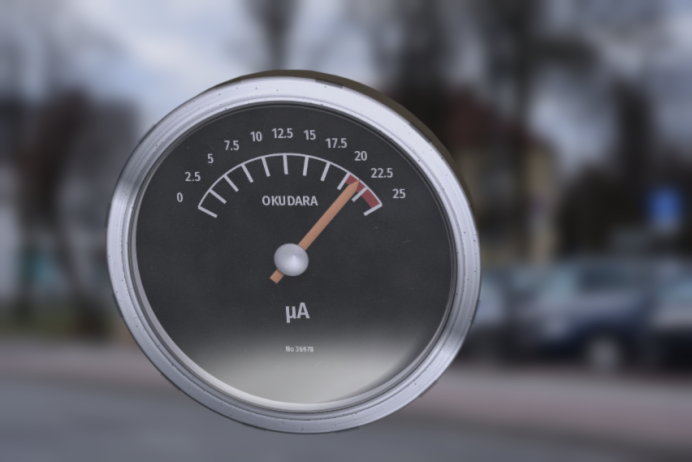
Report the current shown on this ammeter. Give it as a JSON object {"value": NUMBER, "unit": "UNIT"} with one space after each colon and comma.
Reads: {"value": 21.25, "unit": "µA"}
